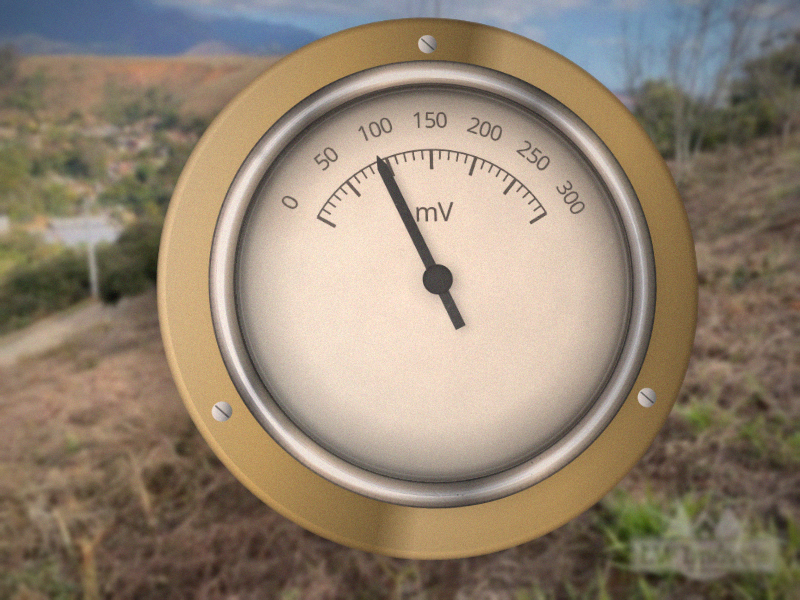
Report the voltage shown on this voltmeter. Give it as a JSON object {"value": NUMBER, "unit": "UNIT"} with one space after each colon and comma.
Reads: {"value": 90, "unit": "mV"}
